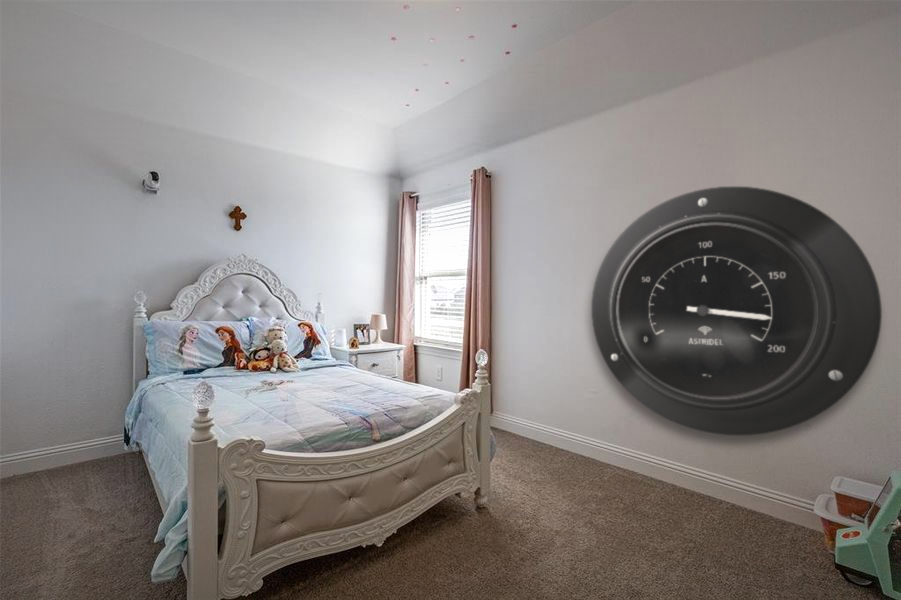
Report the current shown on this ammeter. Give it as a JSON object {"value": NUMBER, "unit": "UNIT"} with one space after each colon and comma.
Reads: {"value": 180, "unit": "A"}
